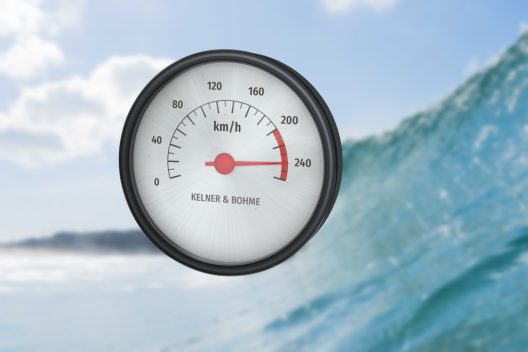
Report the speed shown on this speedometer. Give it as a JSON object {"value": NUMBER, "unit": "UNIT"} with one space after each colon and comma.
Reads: {"value": 240, "unit": "km/h"}
